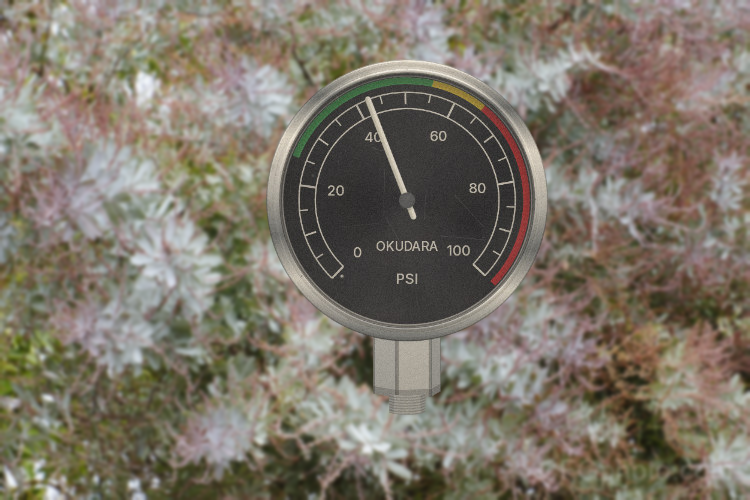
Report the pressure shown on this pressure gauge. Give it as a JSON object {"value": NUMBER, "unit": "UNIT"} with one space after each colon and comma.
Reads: {"value": 42.5, "unit": "psi"}
